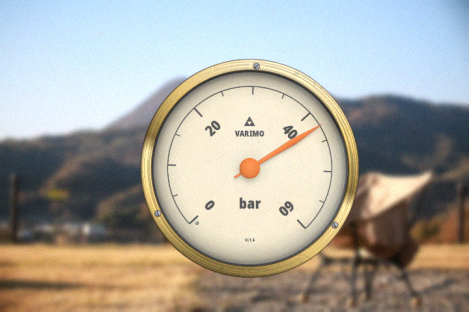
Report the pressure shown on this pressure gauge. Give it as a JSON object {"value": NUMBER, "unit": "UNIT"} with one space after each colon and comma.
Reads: {"value": 42.5, "unit": "bar"}
